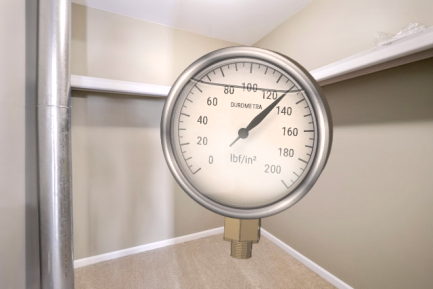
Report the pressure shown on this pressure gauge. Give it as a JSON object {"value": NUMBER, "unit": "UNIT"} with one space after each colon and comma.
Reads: {"value": 130, "unit": "psi"}
